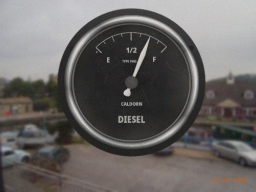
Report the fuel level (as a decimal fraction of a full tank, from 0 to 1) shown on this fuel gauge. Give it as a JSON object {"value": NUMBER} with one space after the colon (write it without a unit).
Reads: {"value": 0.75}
